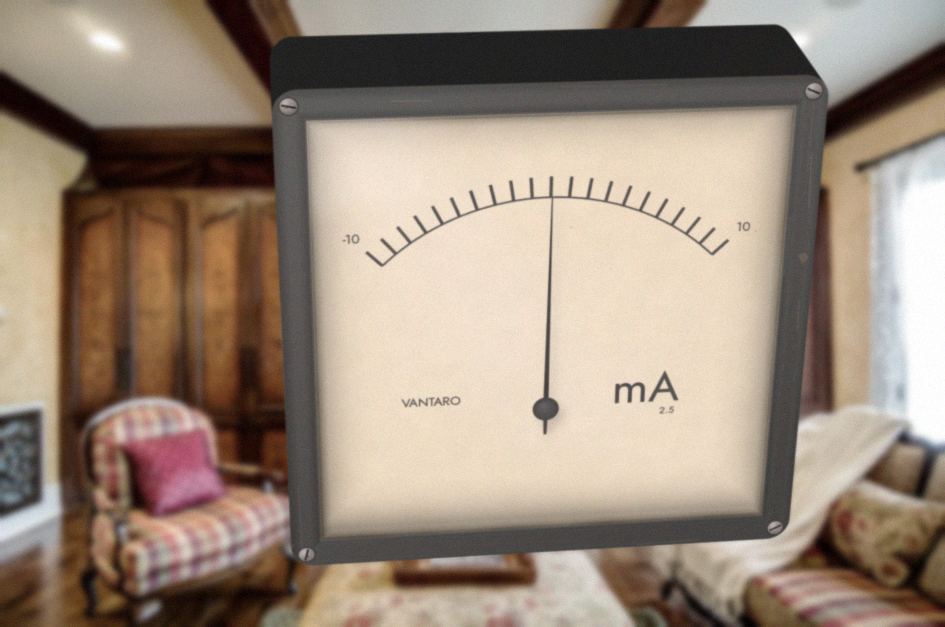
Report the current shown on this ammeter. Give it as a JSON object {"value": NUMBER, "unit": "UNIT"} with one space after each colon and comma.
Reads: {"value": 0, "unit": "mA"}
